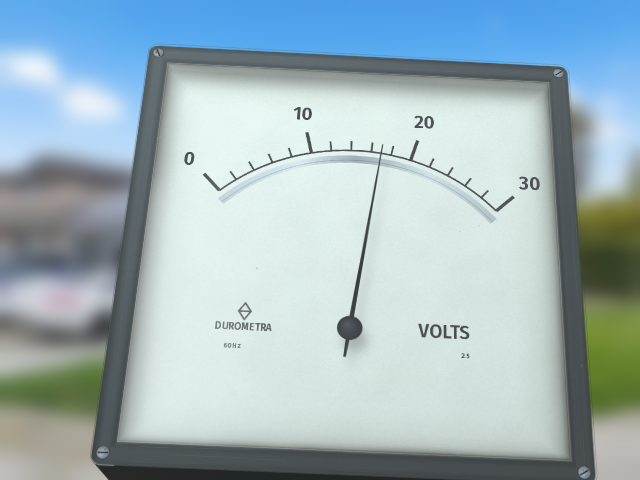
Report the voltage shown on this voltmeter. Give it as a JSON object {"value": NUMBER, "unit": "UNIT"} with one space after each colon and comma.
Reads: {"value": 17, "unit": "V"}
